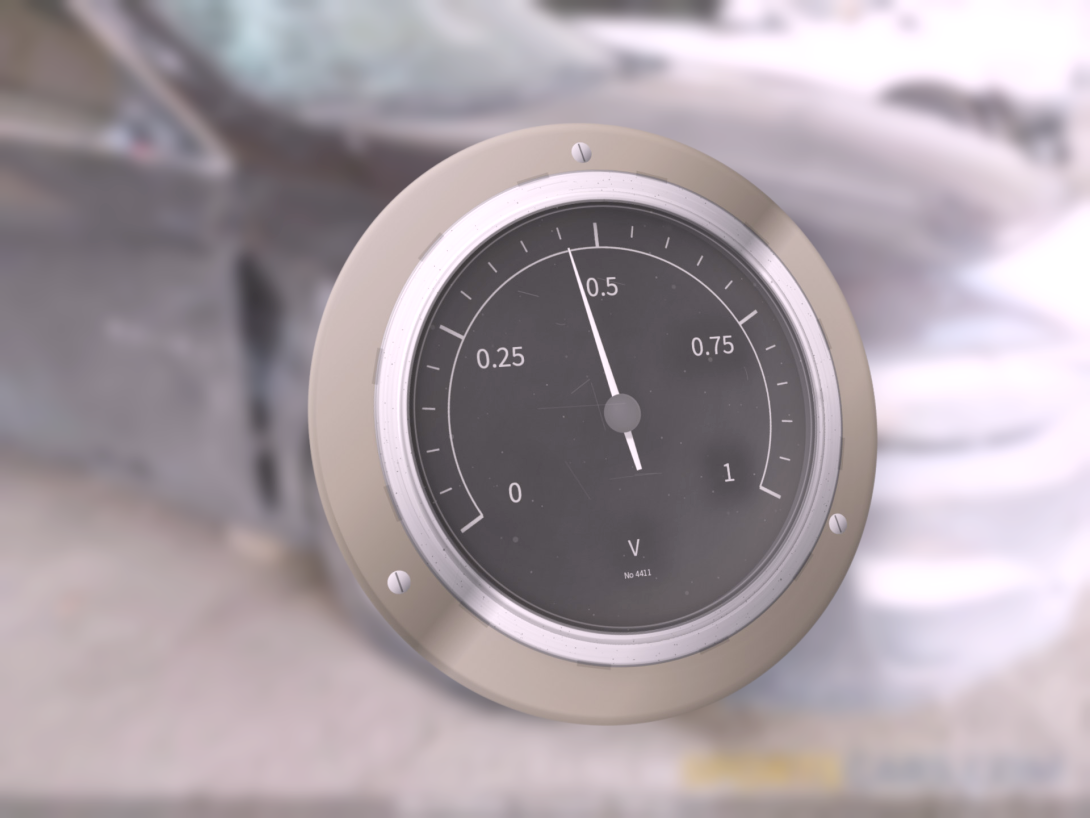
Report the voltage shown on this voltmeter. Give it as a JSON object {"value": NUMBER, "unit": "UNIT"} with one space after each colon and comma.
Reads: {"value": 0.45, "unit": "V"}
